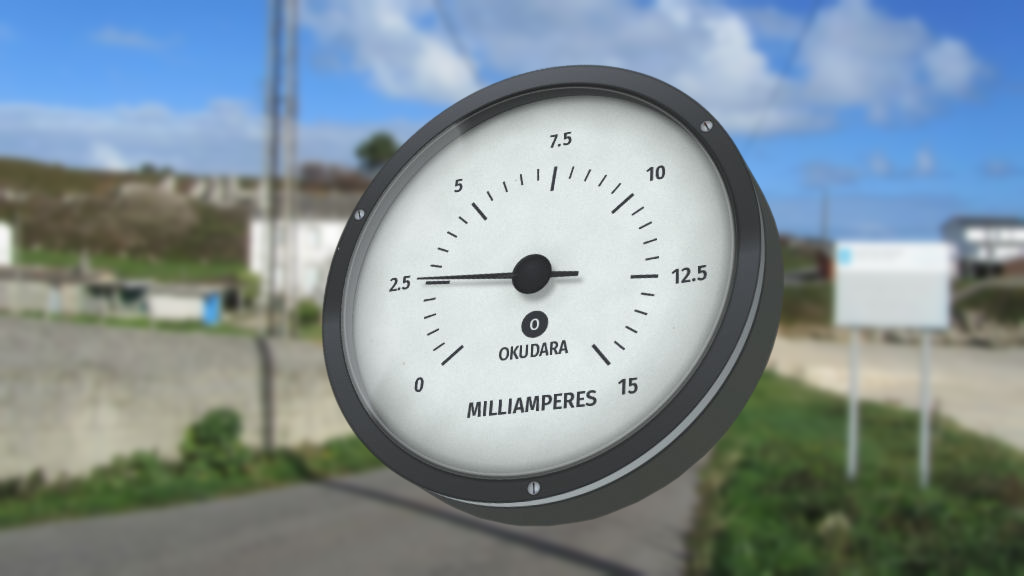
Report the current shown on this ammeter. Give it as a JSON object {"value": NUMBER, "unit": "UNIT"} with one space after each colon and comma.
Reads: {"value": 2.5, "unit": "mA"}
